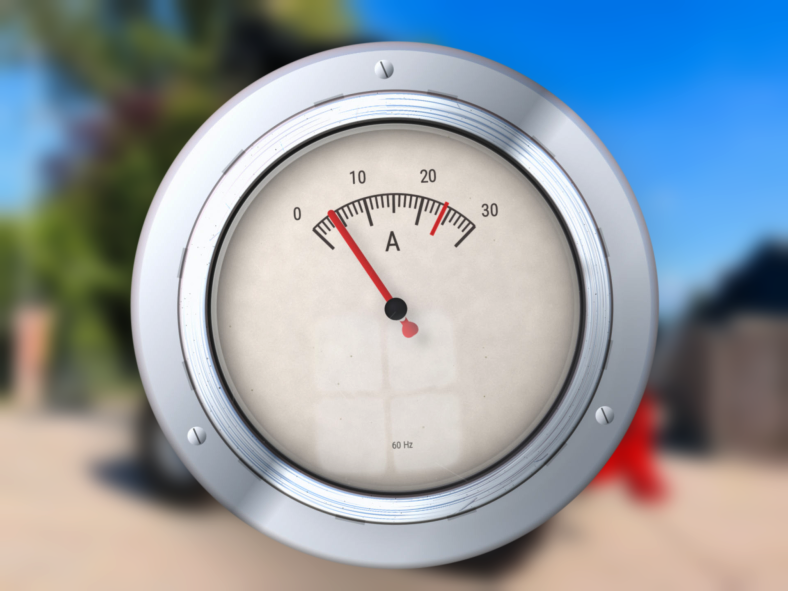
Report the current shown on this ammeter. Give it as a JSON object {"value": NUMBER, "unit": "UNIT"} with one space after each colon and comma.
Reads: {"value": 4, "unit": "A"}
